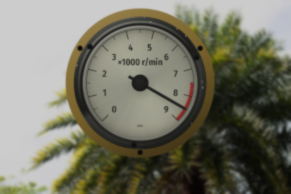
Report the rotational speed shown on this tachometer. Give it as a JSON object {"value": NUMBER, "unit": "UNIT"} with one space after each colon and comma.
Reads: {"value": 8500, "unit": "rpm"}
